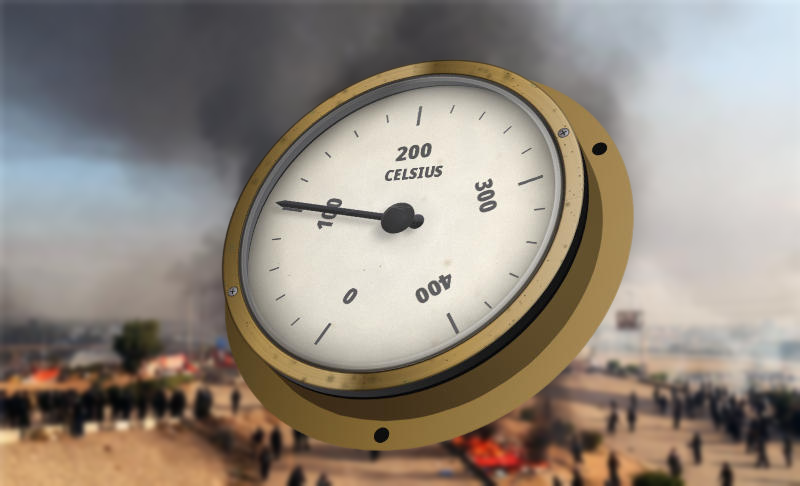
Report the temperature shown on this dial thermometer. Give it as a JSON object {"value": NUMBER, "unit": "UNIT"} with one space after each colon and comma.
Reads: {"value": 100, "unit": "°C"}
